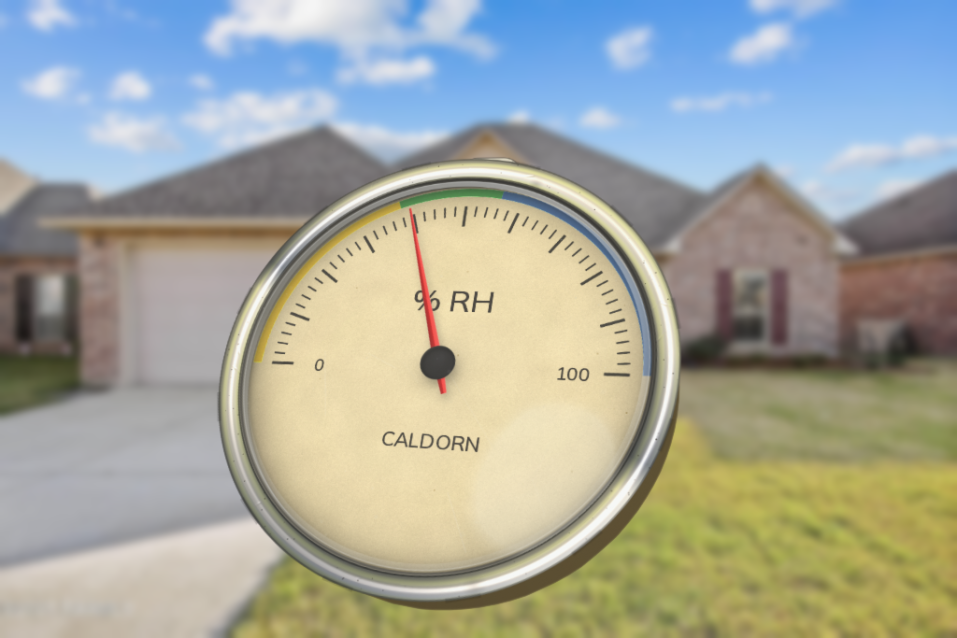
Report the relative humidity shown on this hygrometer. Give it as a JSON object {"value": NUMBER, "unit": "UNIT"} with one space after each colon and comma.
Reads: {"value": 40, "unit": "%"}
